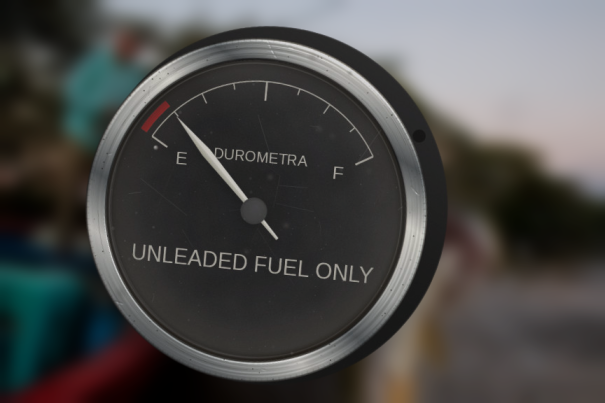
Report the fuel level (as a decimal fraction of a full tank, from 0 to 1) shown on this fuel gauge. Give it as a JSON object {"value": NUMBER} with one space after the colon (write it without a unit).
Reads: {"value": 0.125}
